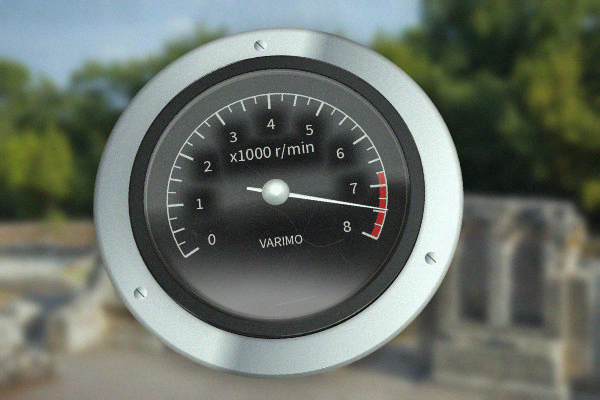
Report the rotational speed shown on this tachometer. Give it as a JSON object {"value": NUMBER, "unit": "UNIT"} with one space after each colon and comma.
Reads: {"value": 7500, "unit": "rpm"}
